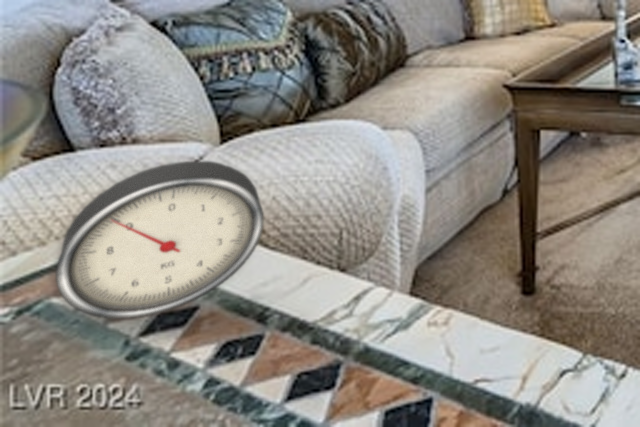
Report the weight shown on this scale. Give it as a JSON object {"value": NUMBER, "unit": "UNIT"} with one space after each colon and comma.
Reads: {"value": 9, "unit": "kg"}
